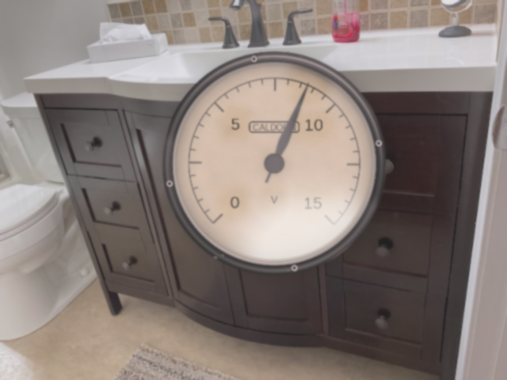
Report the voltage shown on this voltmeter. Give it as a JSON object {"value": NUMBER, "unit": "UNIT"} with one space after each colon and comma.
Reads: {"value": 8.75, "unit": "V"}
